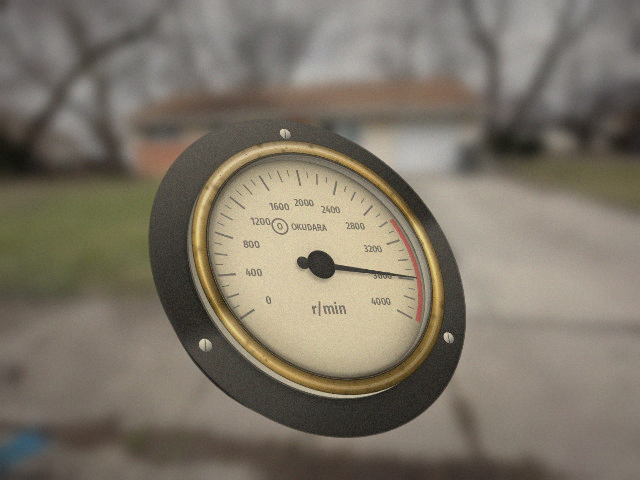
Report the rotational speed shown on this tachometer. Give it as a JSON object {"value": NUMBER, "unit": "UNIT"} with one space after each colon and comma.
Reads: {"value": 3600, "unit": "rpm"}
